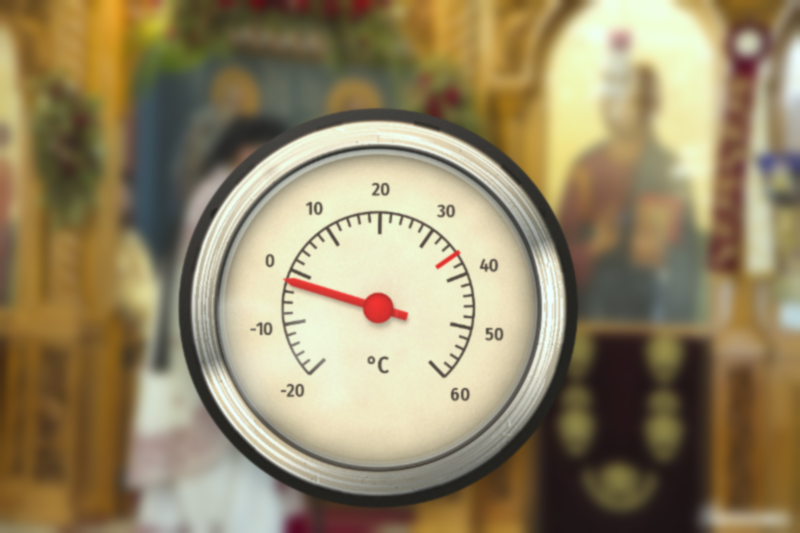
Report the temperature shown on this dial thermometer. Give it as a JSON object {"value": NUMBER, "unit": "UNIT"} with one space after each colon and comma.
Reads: {"value": -2, "unit": "°C"}
